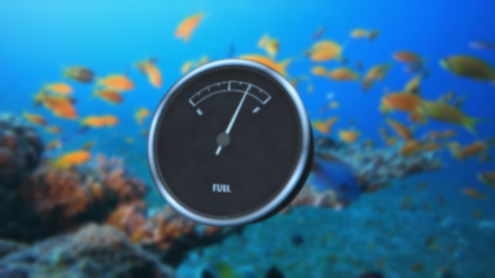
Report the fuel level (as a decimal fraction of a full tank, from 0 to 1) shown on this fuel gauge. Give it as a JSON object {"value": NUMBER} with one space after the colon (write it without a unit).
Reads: {"value": 0.75}
